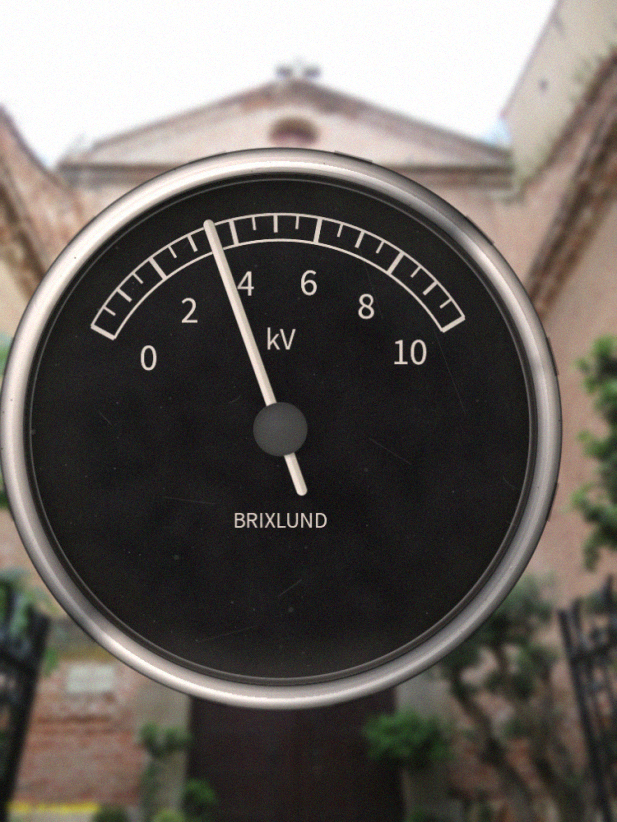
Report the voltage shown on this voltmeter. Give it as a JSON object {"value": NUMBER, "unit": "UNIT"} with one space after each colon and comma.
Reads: {"value": 3.5, "unit": "kV"}
